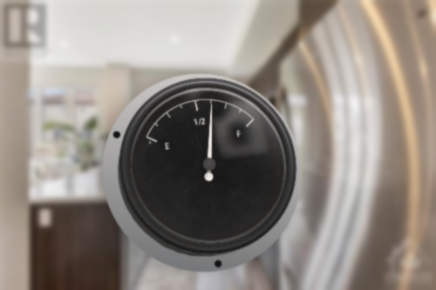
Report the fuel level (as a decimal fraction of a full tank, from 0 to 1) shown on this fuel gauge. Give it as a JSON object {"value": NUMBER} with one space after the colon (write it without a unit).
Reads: {"value": 0.625}
